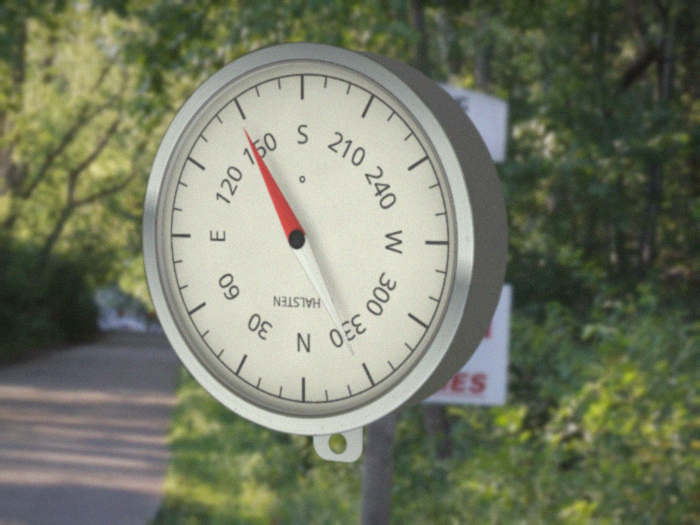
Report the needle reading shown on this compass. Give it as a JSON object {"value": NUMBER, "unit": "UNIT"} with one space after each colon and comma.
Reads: {"value": 150, "unit": "°"}
